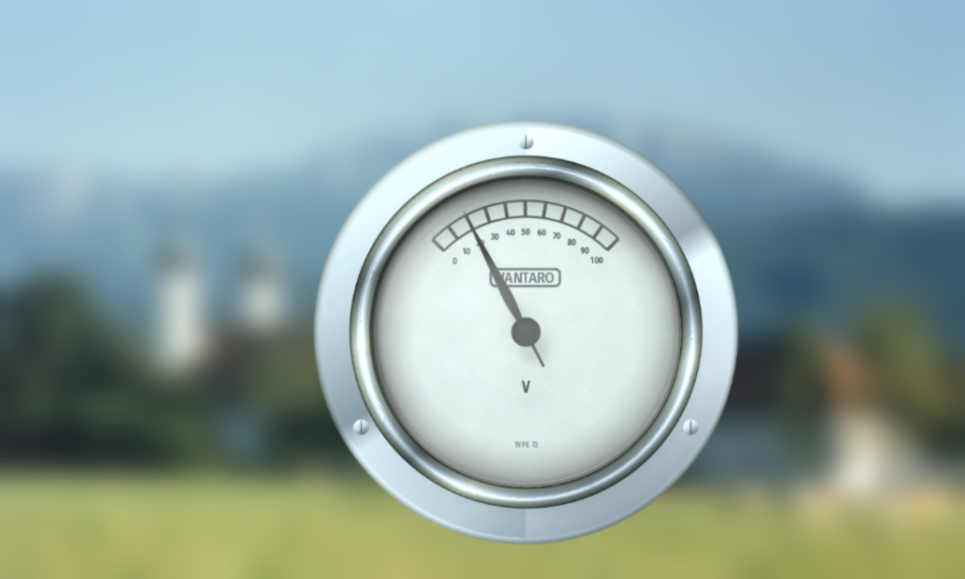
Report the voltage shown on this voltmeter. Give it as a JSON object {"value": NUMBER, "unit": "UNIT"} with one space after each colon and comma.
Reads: {"value": 20, "unit": "V"}
